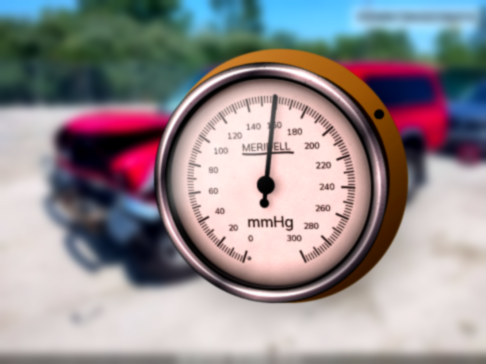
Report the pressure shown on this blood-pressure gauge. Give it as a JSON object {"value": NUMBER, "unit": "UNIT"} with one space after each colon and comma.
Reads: {"value": 160, "unit": "mmHg"}
